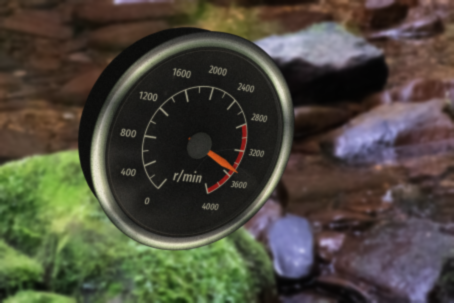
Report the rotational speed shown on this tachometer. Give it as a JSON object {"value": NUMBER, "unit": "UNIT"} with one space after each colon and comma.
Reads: {"value": 3500, "unit": "rpm"}
